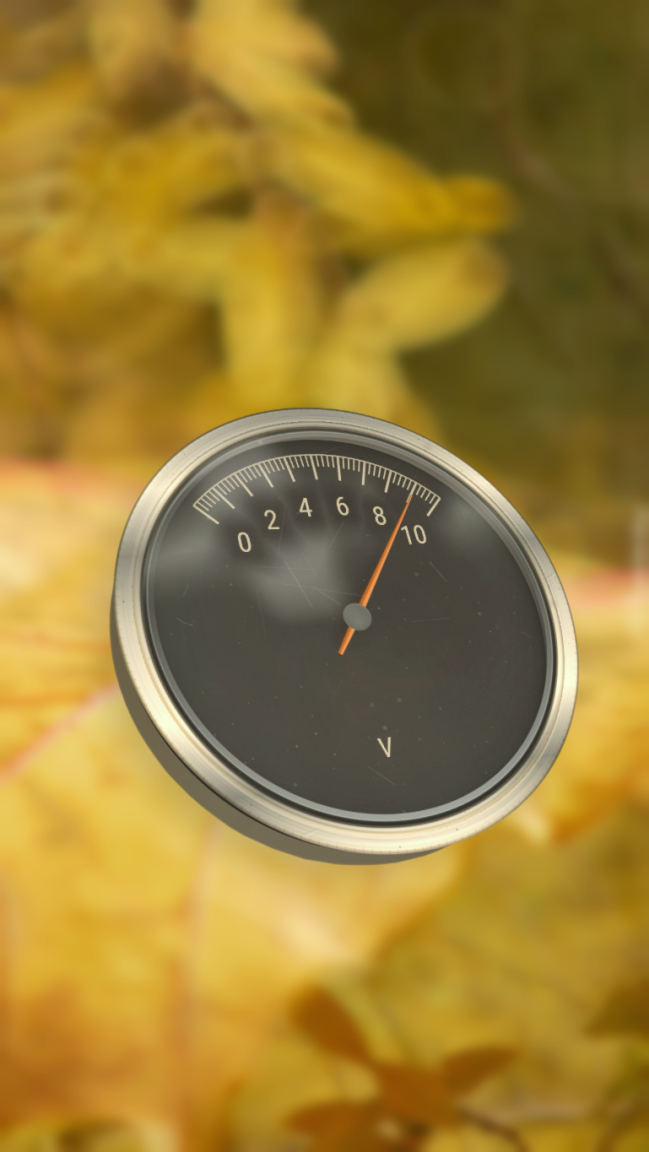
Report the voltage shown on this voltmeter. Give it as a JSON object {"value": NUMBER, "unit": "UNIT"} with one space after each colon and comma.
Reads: {"value": 9, "unit": "V"}
